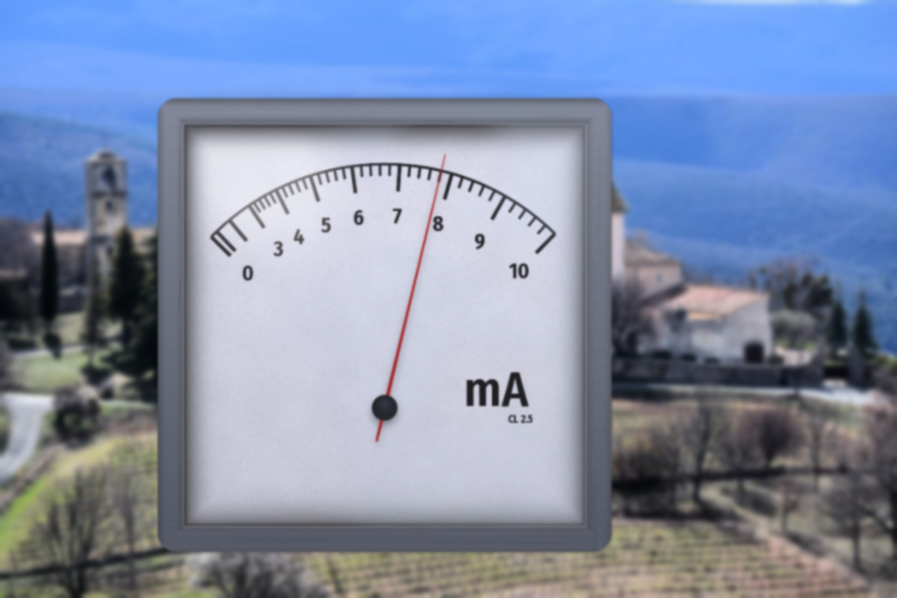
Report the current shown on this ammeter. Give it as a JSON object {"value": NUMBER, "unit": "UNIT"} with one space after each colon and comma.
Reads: {"value": 7.8, "unit": "mA"}
